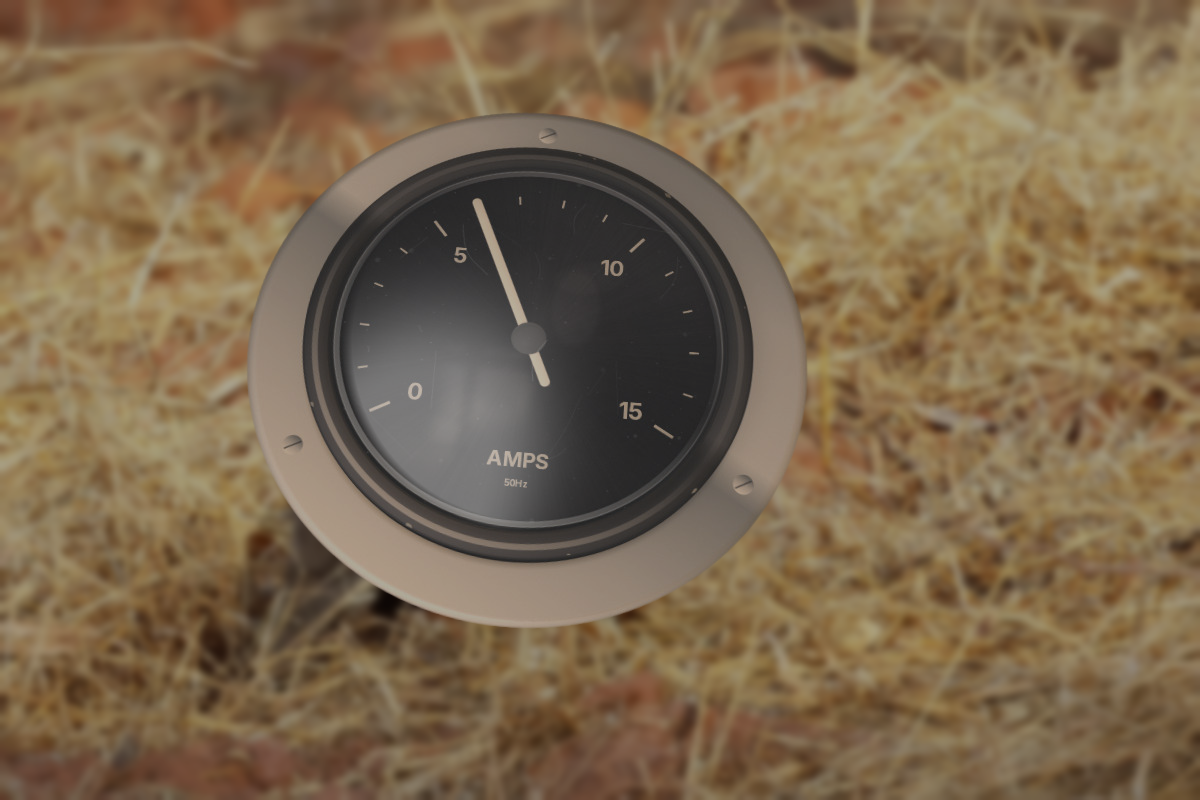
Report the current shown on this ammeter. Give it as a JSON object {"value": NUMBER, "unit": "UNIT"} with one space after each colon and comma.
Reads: {"value": 6, "unit": "A"}
